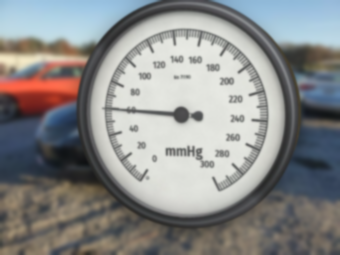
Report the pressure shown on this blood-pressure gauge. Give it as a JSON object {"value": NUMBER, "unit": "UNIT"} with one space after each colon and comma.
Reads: {"value": 60, "unit": "mmHg"}
